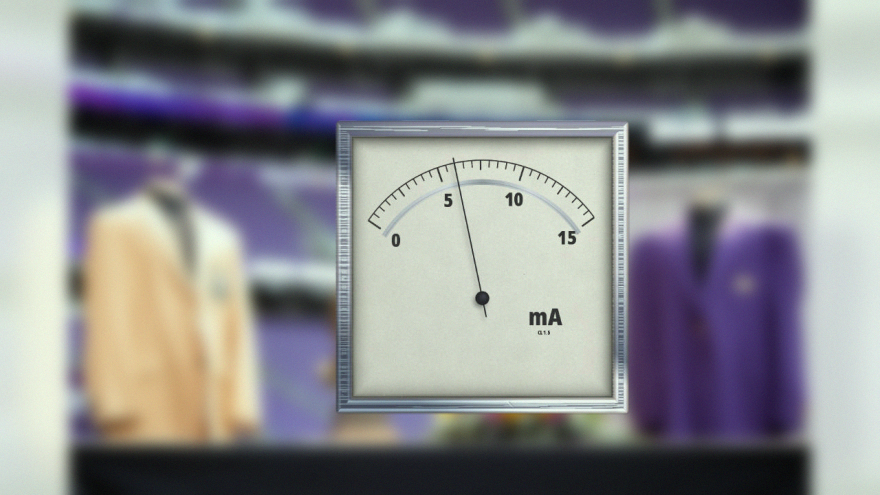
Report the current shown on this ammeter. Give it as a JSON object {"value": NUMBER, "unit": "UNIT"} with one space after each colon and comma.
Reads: {"value": 6, "unit": "mA"}
